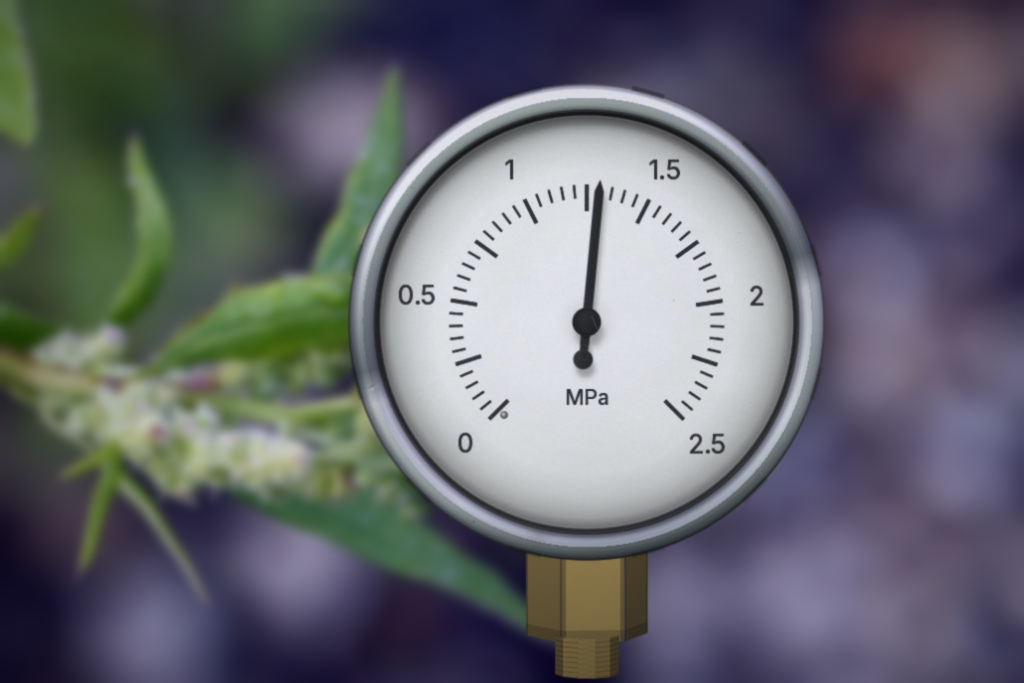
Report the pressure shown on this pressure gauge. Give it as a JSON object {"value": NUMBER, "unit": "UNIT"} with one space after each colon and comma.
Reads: {"value": 1.3, "unit": "MPa"}
